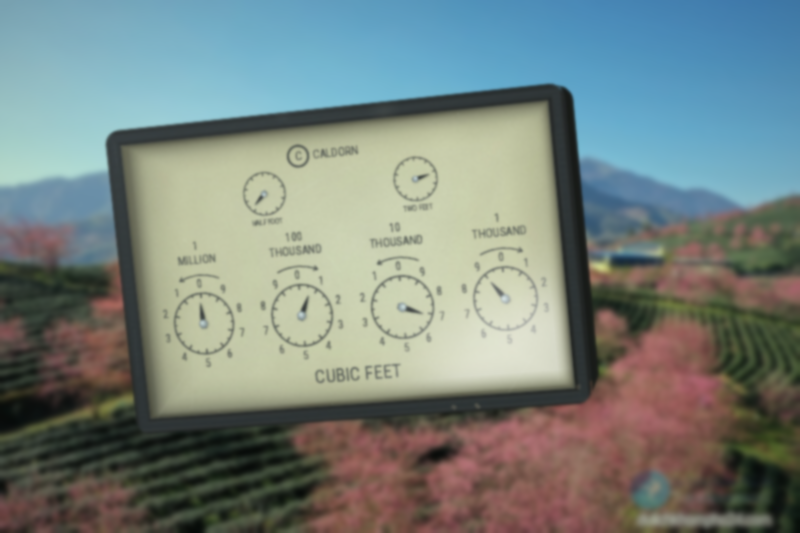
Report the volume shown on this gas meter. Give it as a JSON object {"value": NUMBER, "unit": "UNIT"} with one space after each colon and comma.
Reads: {"value": 6900, "unit": "ft³"}
